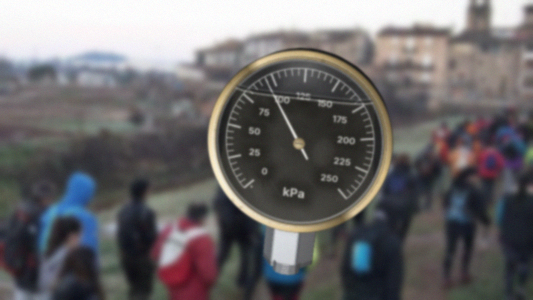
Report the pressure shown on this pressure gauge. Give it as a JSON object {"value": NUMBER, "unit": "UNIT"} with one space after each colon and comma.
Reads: {"value": 95, "unit": "kPa"}
